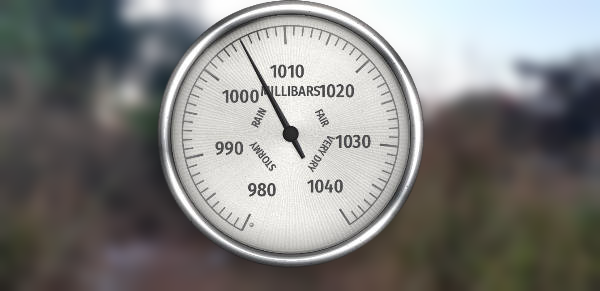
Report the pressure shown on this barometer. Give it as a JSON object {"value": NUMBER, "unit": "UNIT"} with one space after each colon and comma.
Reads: {"value": 1005, "unit": "mbar"}
